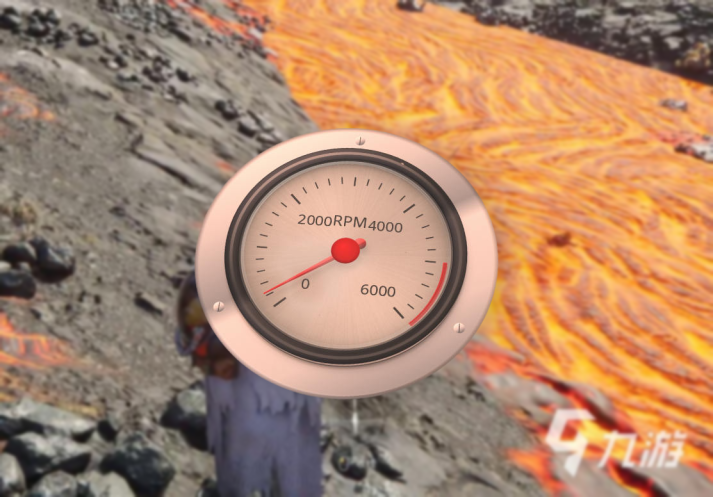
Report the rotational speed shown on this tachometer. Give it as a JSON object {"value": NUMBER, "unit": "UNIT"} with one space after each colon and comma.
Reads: {"value": 200, "unit": "rpm"}
